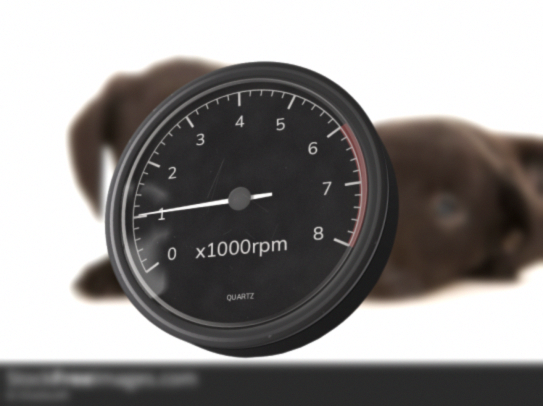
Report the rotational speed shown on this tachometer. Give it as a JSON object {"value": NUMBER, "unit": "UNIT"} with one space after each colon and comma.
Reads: {"value": 1000, "unit": "rpm"}
